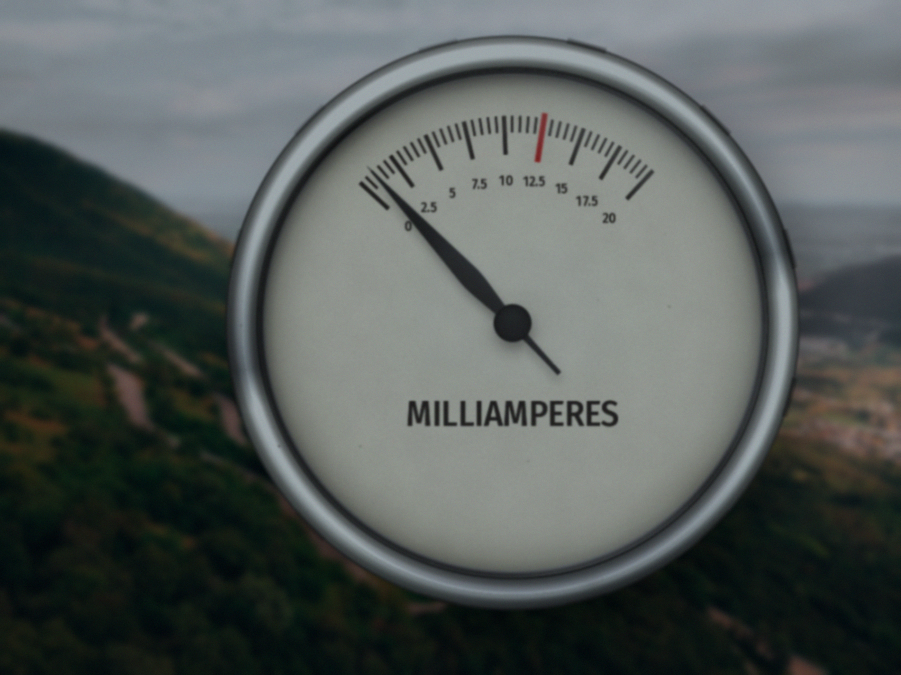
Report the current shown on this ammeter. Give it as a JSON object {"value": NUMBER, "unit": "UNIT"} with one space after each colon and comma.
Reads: {"value": 1, "unit": "mA"}
